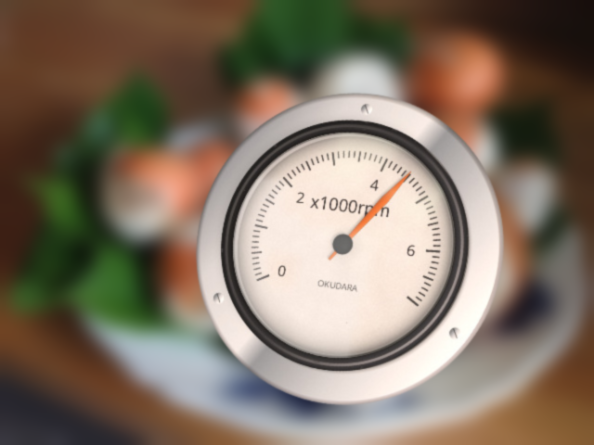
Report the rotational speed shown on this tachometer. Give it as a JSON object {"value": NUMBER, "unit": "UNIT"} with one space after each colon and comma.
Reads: {"value": 4500, "unit": "rpm"}
